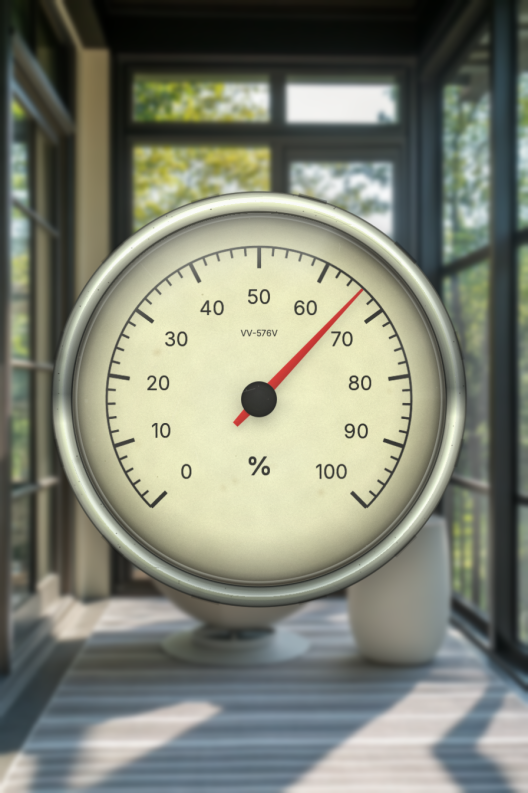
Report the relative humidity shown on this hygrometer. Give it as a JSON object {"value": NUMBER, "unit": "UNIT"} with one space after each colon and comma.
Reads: {"value": 66, "unit": "%"}
